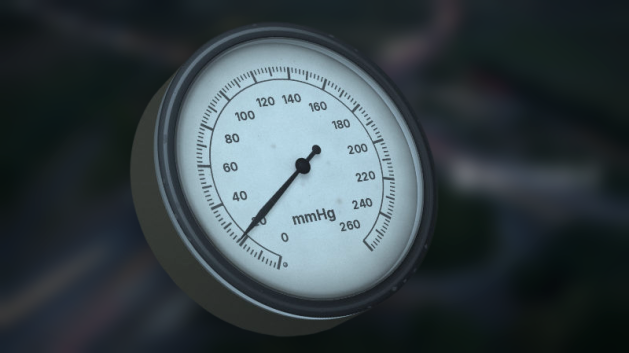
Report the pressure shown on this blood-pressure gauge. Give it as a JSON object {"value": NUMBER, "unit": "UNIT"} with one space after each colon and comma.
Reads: {"value": 22, "unit": "mmHg"}
